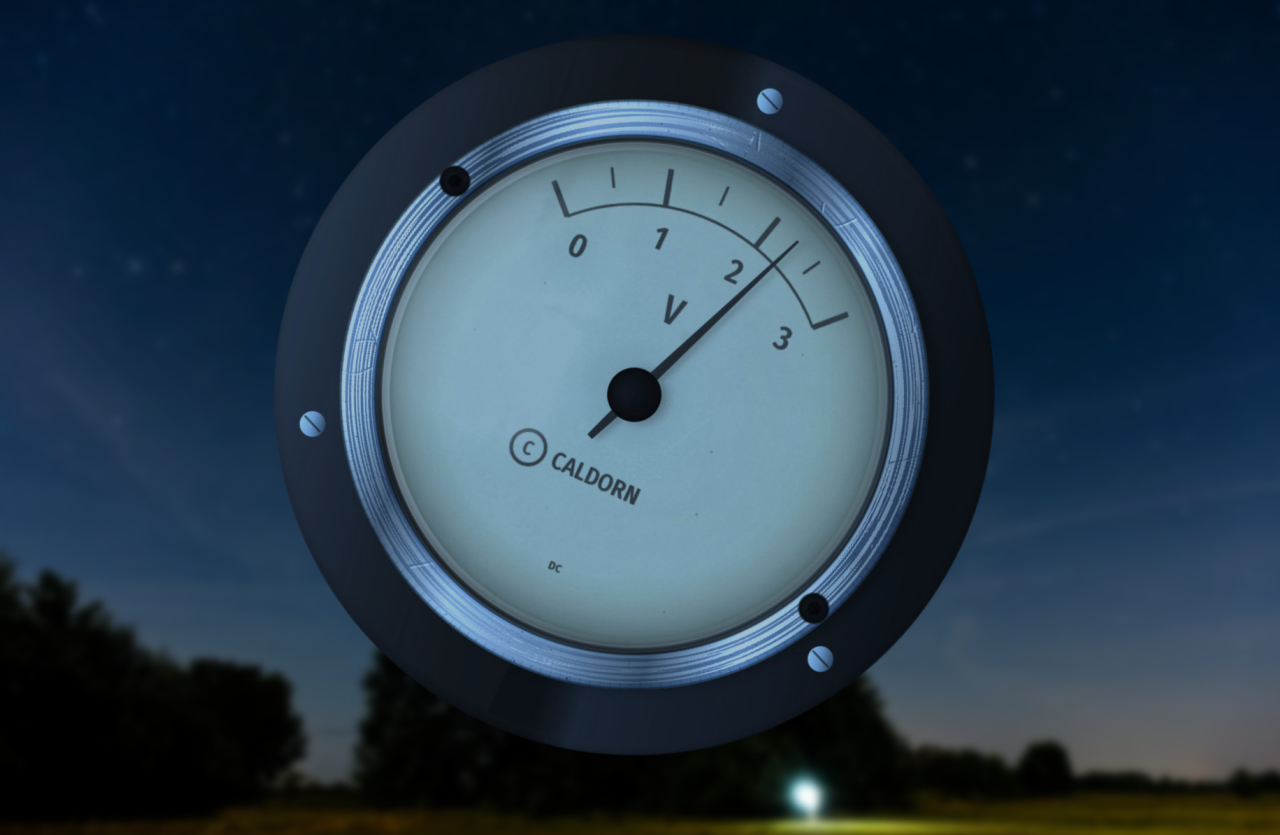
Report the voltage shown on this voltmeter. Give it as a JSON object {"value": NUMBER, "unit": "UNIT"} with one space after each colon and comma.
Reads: {"value": 2.25, "unit": "V"}
